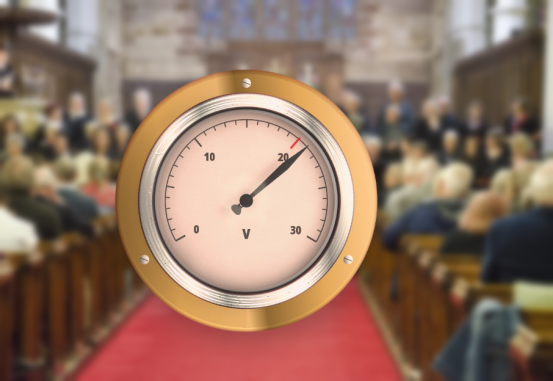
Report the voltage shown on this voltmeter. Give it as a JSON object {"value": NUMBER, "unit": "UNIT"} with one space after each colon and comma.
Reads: {"value": 21, "unit": "V"}
